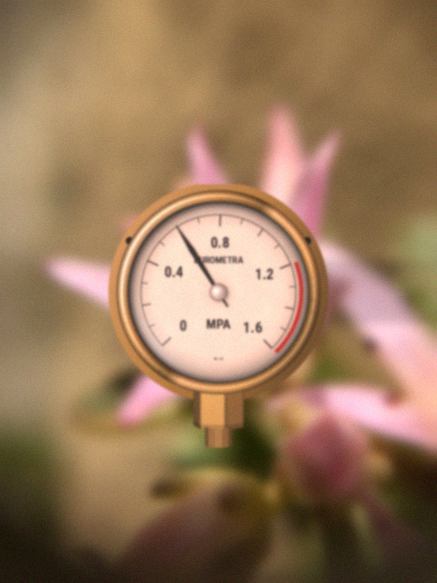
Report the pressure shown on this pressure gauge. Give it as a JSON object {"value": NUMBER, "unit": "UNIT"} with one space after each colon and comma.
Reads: {"value": 0.6, "unit": "MPa"}
